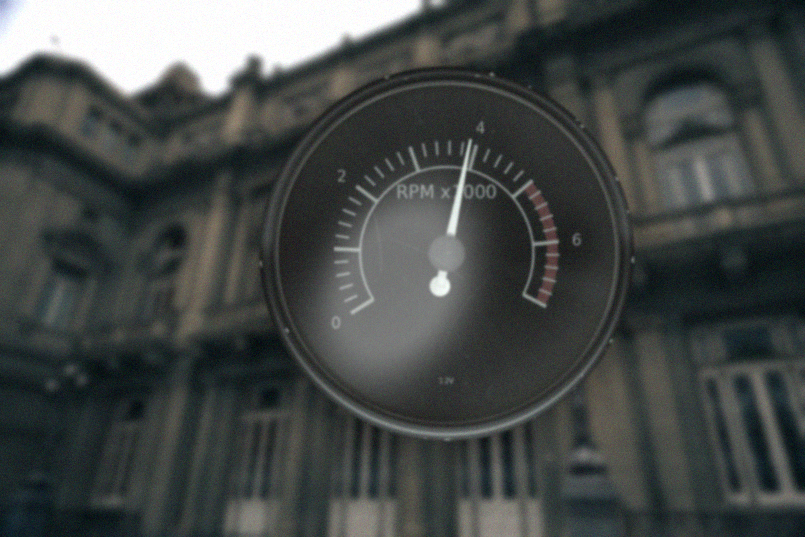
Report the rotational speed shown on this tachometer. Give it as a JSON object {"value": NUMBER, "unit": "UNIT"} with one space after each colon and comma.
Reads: {"value": 3900, "unit": "rpm"}
